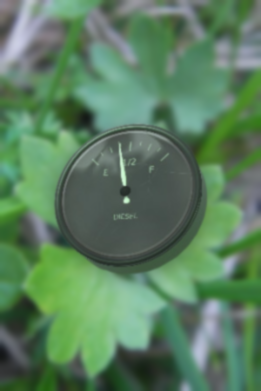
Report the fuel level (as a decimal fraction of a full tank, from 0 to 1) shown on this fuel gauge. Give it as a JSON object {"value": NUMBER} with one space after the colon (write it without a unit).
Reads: {"value": 0.375}
